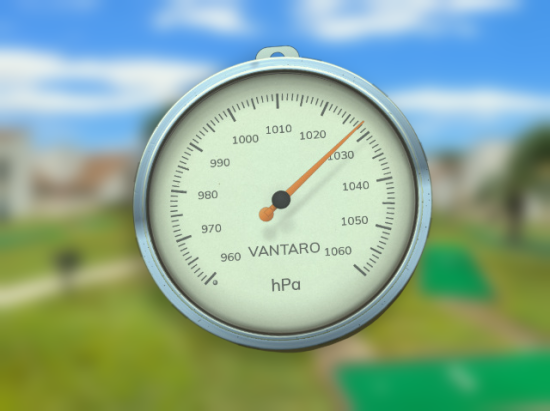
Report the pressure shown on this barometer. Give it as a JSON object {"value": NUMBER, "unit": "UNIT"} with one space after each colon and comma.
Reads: {"value": 1028, "unit": "hPa"}
